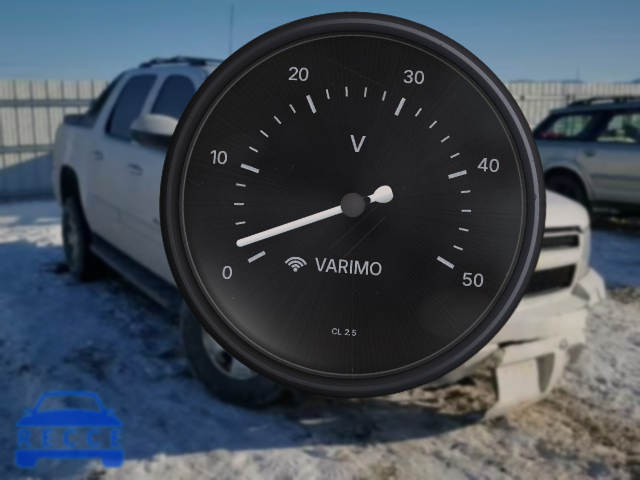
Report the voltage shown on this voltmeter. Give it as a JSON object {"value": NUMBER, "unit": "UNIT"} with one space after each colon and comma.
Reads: {"value": 2, "unit": "V"}
